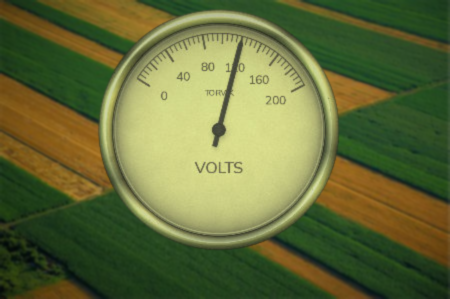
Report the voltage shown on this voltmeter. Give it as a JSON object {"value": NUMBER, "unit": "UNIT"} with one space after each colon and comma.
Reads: {"value": 120, "unit": "V"}
